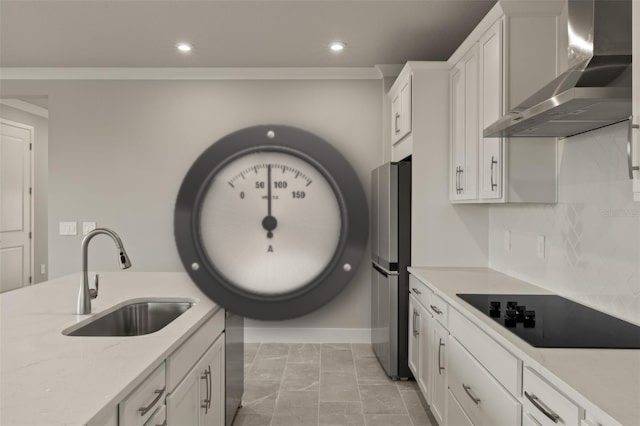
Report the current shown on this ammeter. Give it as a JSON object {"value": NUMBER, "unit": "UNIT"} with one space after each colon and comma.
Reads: {"value": 75, "unit": "A"}
